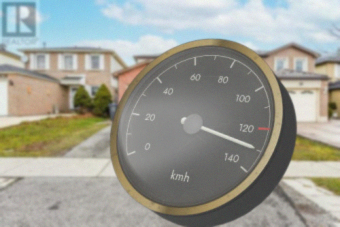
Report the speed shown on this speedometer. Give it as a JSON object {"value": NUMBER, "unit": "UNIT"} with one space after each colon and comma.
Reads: {"value": 130, "unit": "km/h"}
